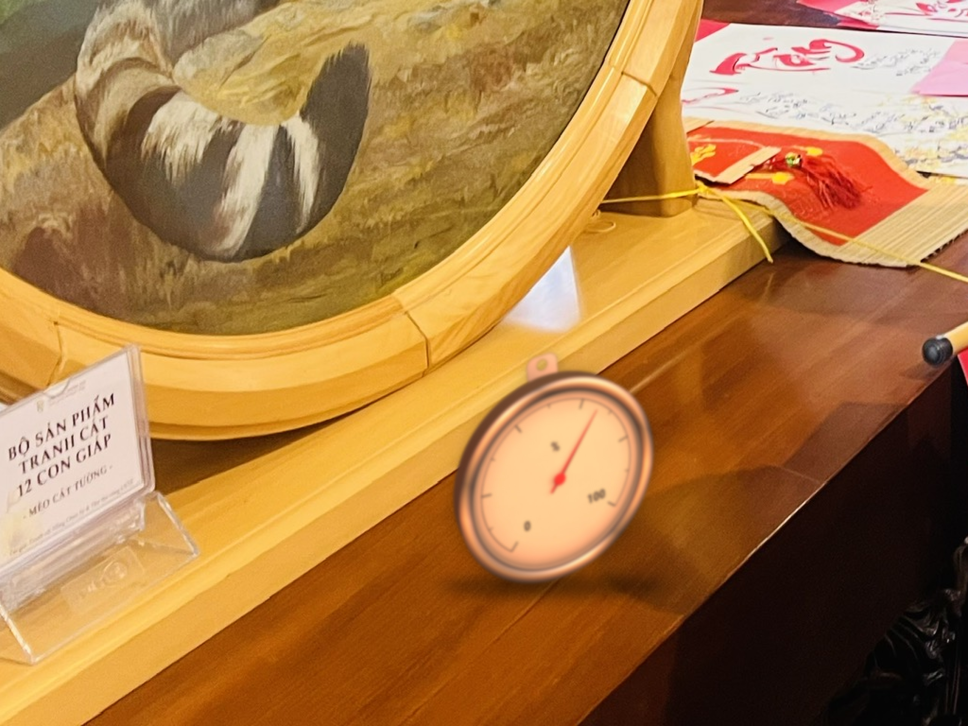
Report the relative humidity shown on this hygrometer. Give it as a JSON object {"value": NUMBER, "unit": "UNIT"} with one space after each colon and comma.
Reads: {"value": 65, "unit": "%"}
